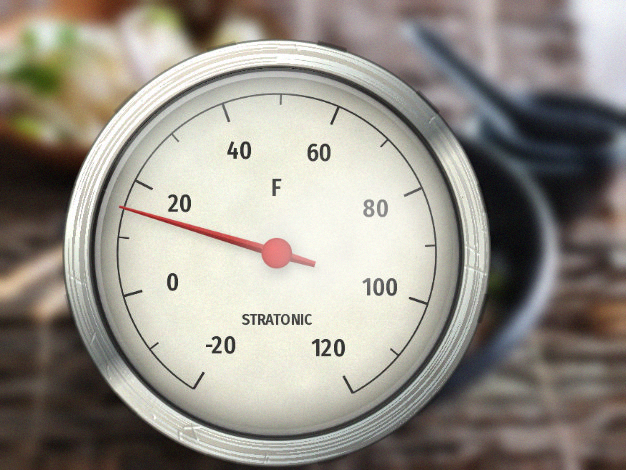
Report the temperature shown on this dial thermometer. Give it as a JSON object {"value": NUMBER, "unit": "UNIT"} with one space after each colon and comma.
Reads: {"value": 15, "unit": "°F"}
